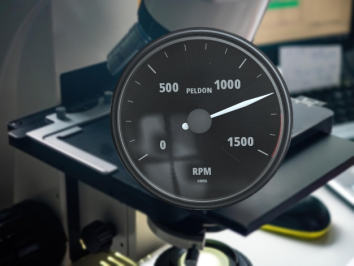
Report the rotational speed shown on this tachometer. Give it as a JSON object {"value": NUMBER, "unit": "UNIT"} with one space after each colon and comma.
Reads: {"value": 1200, "unit": "rpm"}
